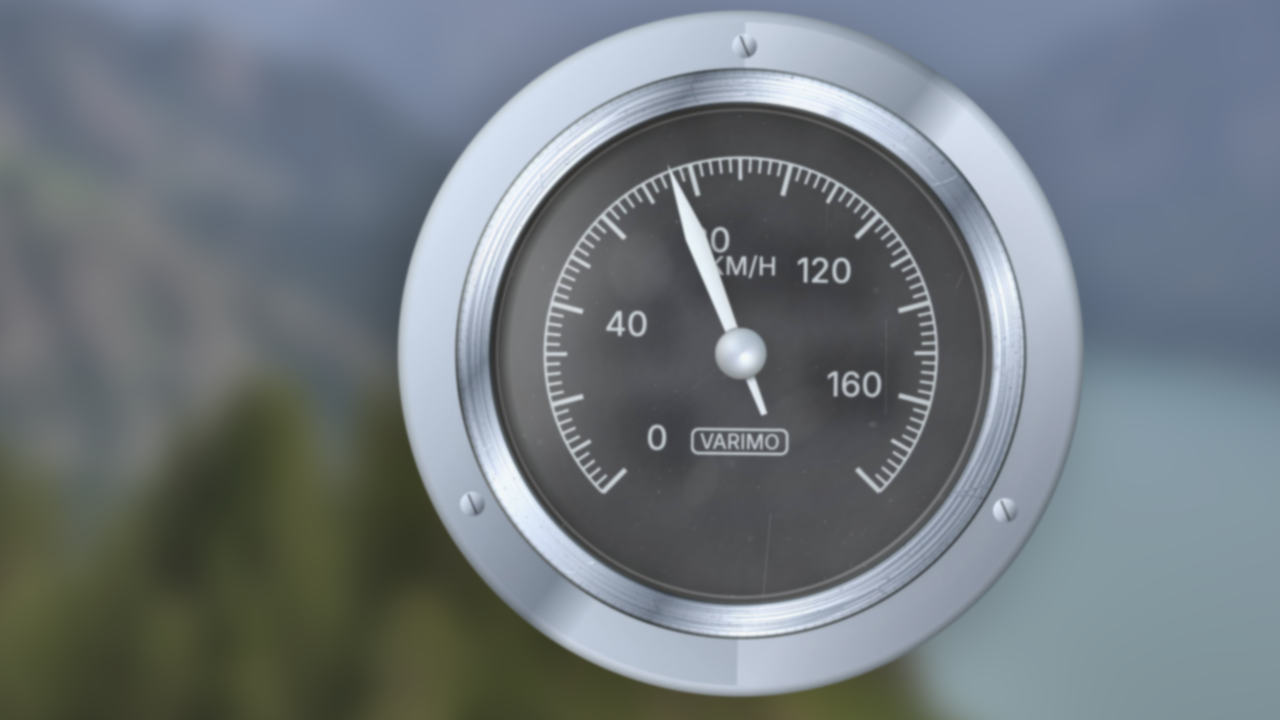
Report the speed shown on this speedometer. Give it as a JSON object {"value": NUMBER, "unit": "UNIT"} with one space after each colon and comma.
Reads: {"value": 76, "unit": "km/h"}
